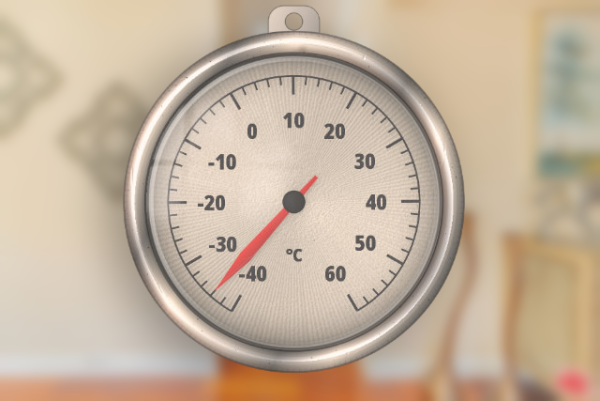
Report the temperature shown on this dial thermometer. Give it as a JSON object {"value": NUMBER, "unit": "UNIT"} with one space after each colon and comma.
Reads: {"value": -36, "unit": "°C"}
